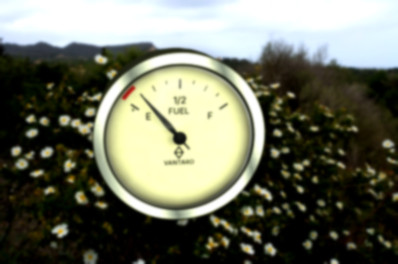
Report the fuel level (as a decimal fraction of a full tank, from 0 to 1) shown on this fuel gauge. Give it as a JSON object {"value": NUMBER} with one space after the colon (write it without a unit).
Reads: {"value": 0.125}
